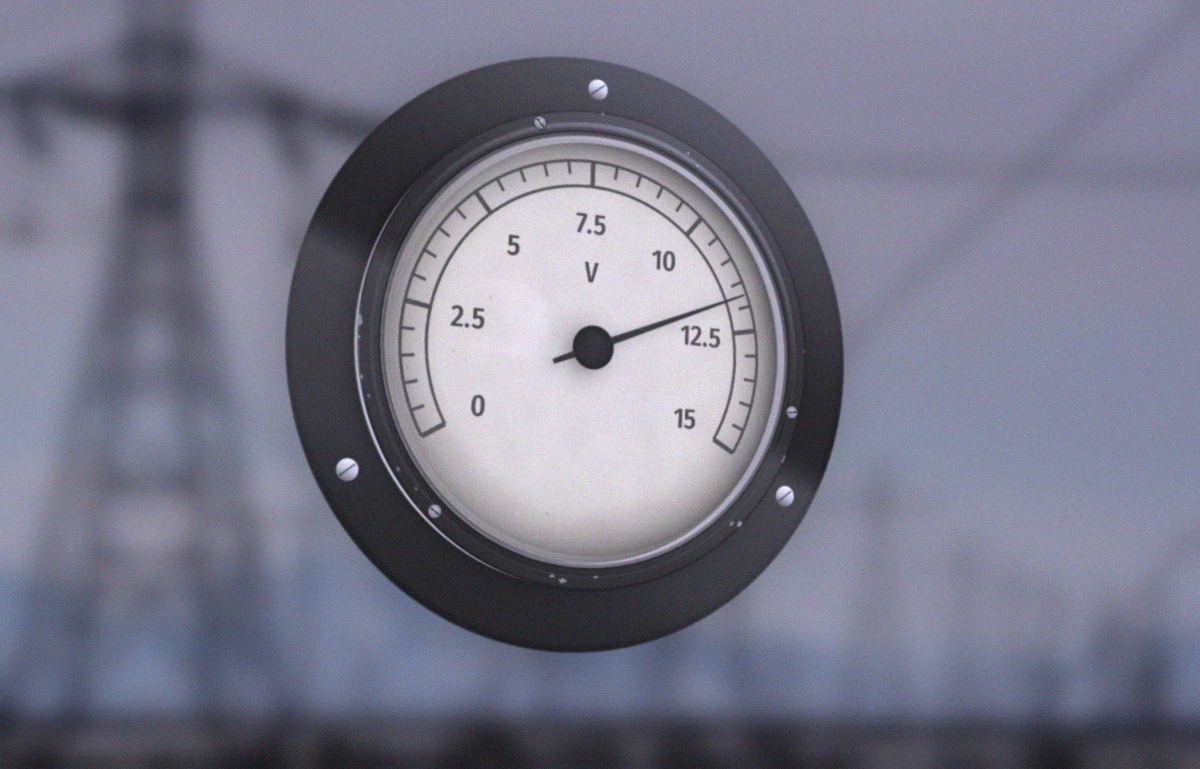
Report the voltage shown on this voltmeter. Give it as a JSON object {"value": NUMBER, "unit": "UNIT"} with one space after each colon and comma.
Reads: {"value": 11.75, "unit": "V"}
